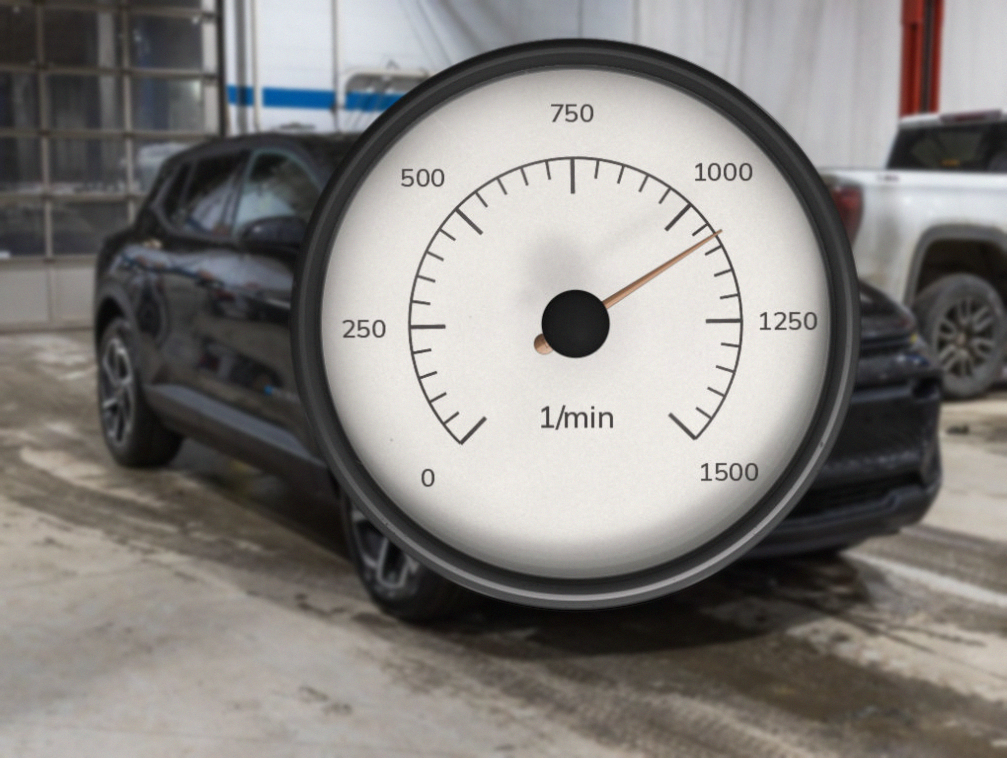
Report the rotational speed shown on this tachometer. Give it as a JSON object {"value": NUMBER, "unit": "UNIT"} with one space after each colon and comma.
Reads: {"value": 1075, "unit": "rpm"}
